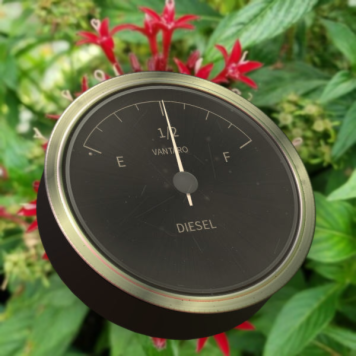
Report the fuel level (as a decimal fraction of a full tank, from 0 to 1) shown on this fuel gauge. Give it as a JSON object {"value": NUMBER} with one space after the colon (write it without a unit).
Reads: {"value": 0.5}
